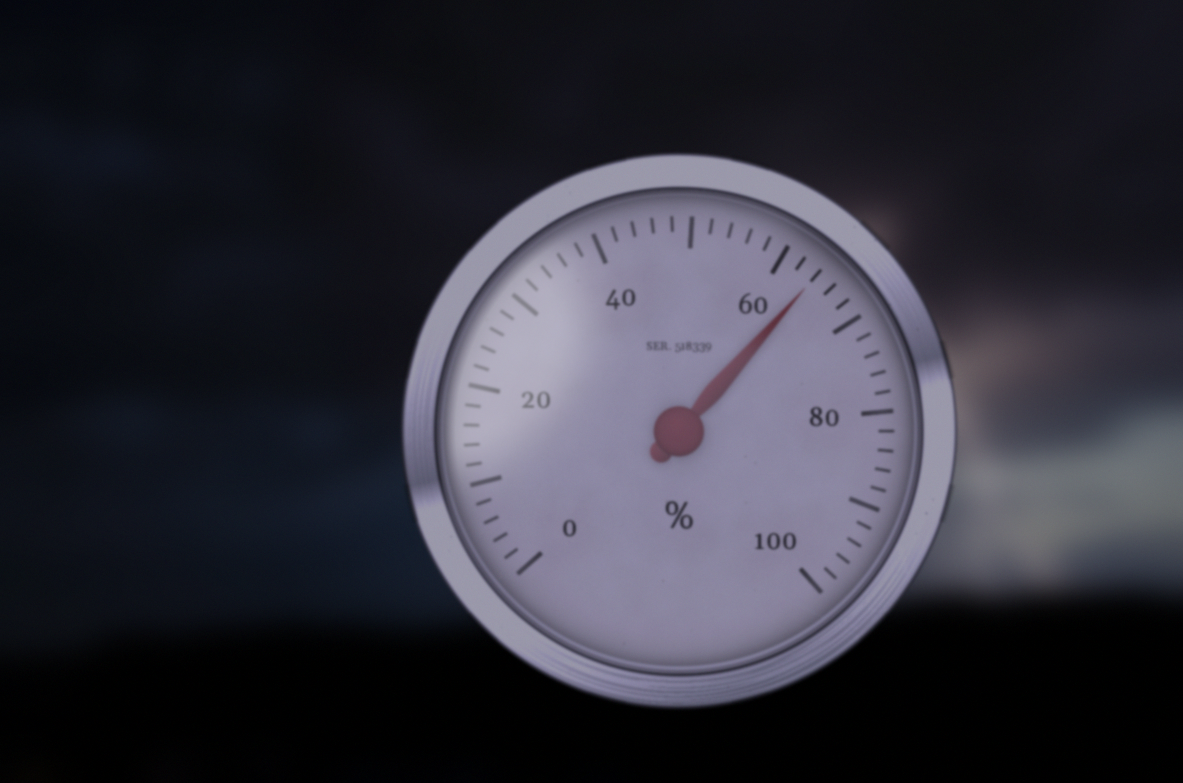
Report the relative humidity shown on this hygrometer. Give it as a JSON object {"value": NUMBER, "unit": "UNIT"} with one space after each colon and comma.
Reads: {"value": 64, "unit": "%"}
